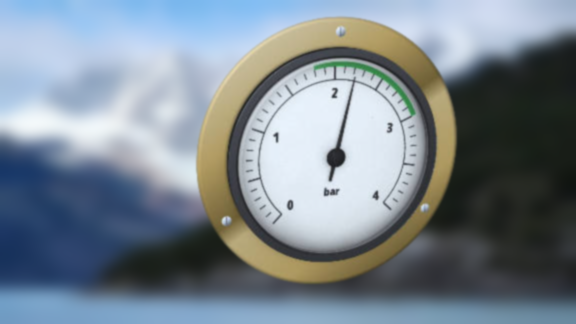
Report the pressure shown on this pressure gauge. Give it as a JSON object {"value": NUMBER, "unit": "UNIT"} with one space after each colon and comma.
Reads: {"value": 2.2, "unit": "bar"}
